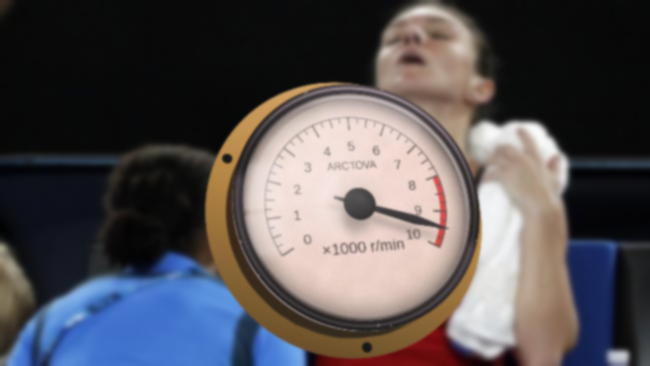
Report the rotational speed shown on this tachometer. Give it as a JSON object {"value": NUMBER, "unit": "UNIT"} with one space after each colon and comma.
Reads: {"value": 9500, "unit": "rpm"}
